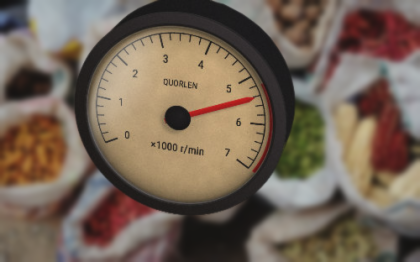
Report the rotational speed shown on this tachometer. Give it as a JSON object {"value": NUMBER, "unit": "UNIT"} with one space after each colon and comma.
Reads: {"value": 5400, "unit": "rpm"}
